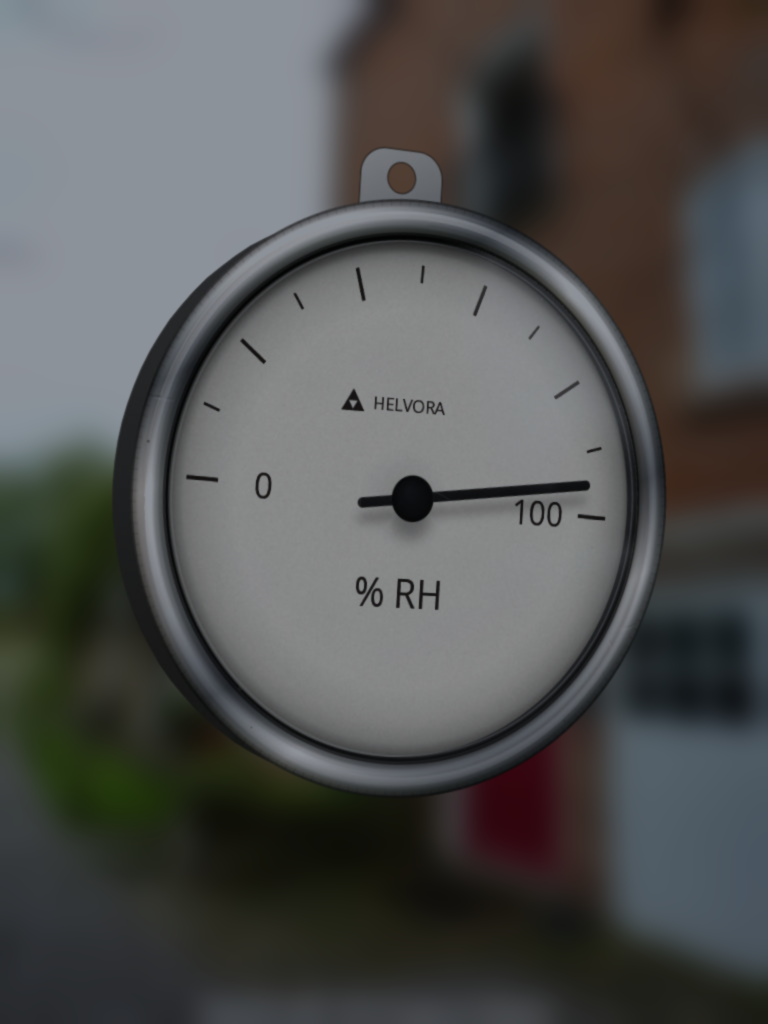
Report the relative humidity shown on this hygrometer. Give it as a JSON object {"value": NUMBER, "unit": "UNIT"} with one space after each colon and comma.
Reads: {"value": 95, "unit": "%"}
